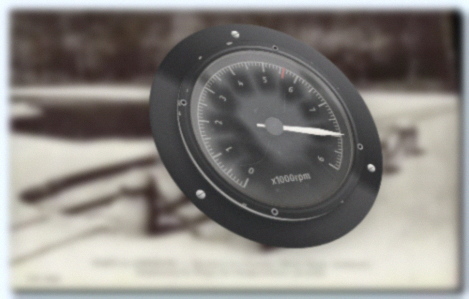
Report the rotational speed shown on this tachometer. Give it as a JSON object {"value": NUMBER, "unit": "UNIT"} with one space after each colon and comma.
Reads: {"value": 8000, "unit": "rpm"}
